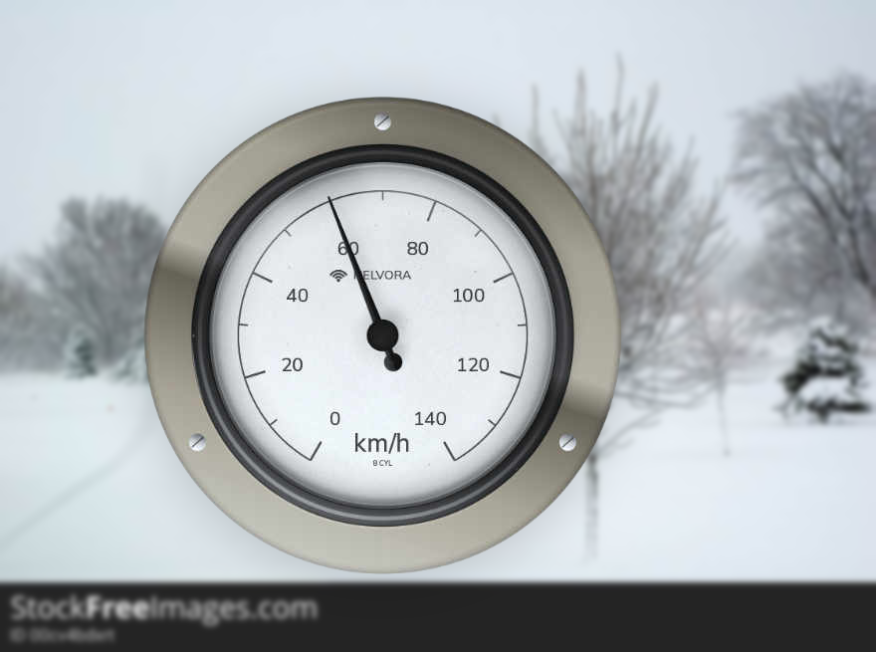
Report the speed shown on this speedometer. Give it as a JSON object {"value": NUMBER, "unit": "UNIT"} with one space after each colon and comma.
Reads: {"value": 60, "unit": "km/h"}
